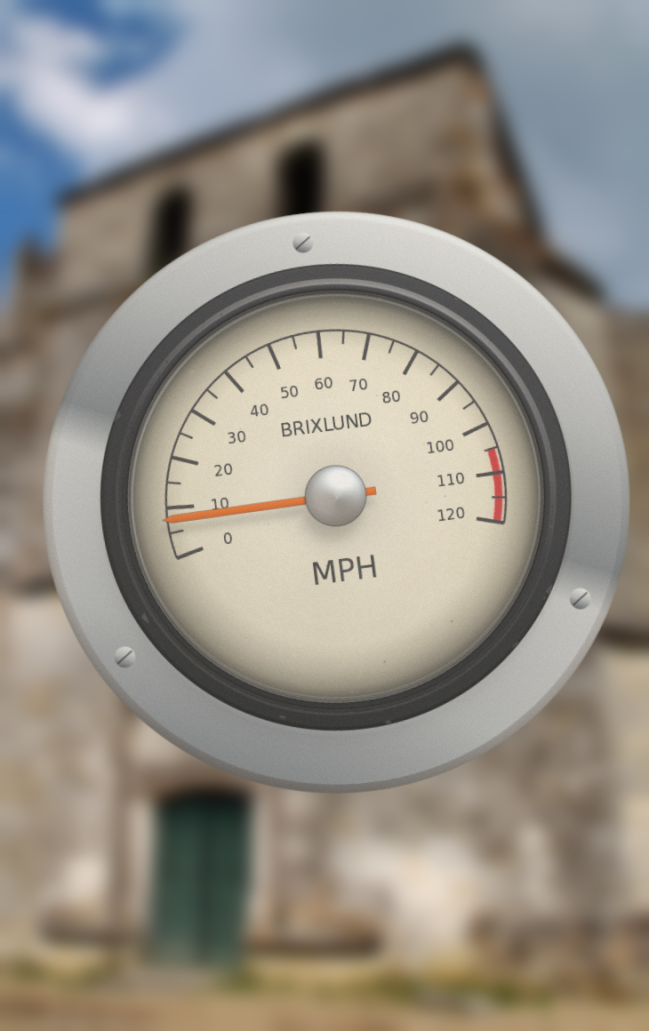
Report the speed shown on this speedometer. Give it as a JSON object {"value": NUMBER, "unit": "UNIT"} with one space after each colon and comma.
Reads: {"value": 7.5, "unit": "mph"}
